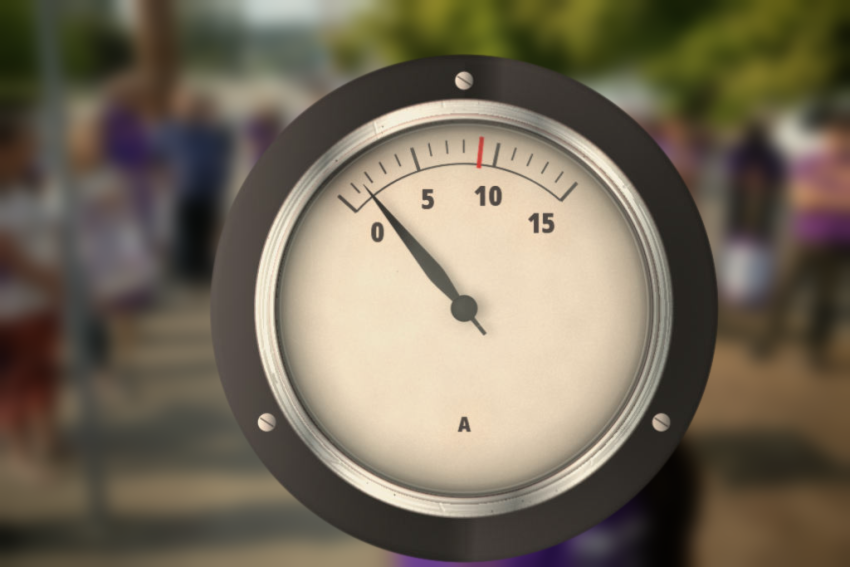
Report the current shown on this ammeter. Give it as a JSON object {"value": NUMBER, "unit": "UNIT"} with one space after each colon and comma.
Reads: {"value": 1.5, "unit": "A"}
